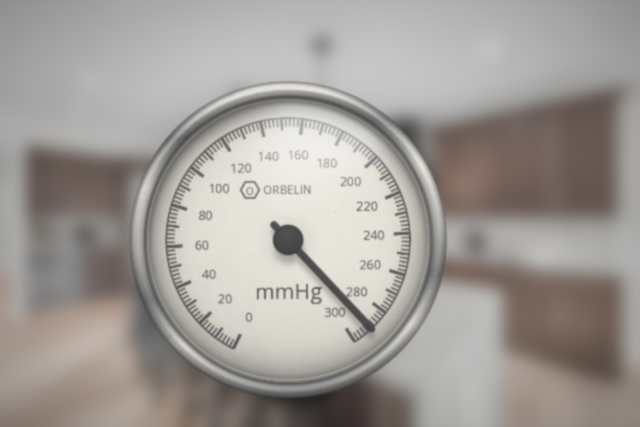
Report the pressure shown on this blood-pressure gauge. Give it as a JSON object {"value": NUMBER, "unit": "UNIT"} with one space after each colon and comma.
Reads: {"value": 290, "unit": "mmHg"}
